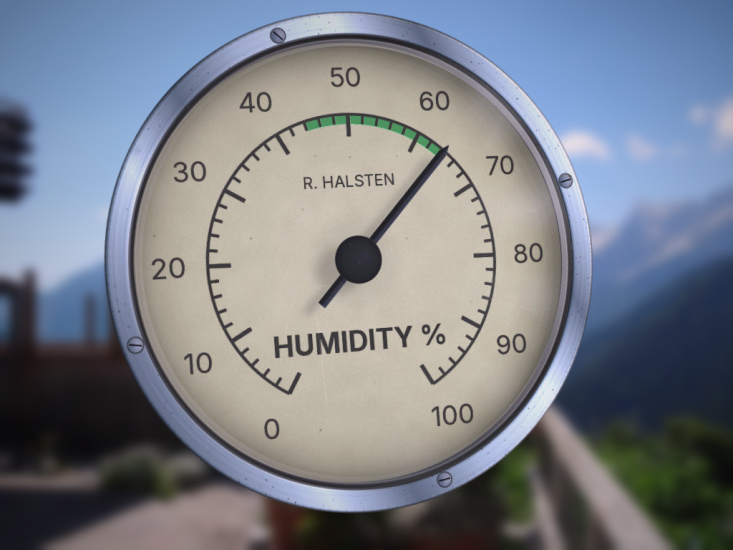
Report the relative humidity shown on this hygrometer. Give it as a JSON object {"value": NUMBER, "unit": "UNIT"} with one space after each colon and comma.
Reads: {"value": 64, "unit": "%"}
